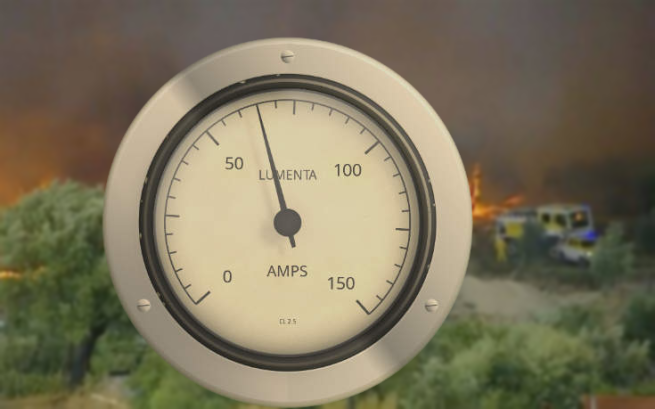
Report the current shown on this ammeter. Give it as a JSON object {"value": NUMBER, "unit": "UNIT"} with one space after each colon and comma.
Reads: {"value": 65, "unit": "A"}
